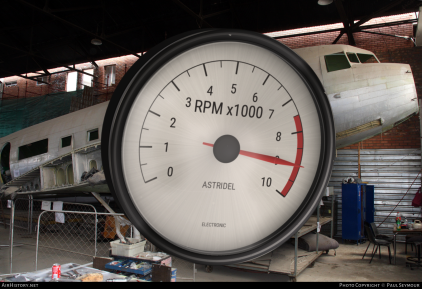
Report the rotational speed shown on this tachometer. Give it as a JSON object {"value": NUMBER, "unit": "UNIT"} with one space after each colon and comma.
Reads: {"value": 9000, "unit": "rpm"}
